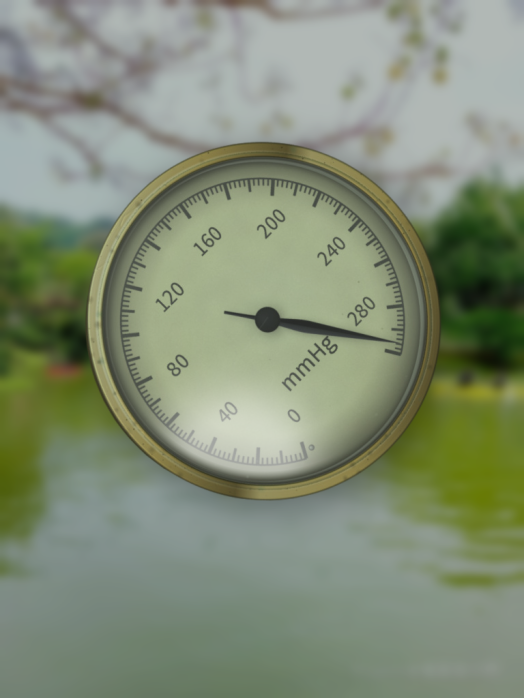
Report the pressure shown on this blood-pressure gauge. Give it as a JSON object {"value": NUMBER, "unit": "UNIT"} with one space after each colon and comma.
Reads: {"value": 296, "unit": "mmHg"}
